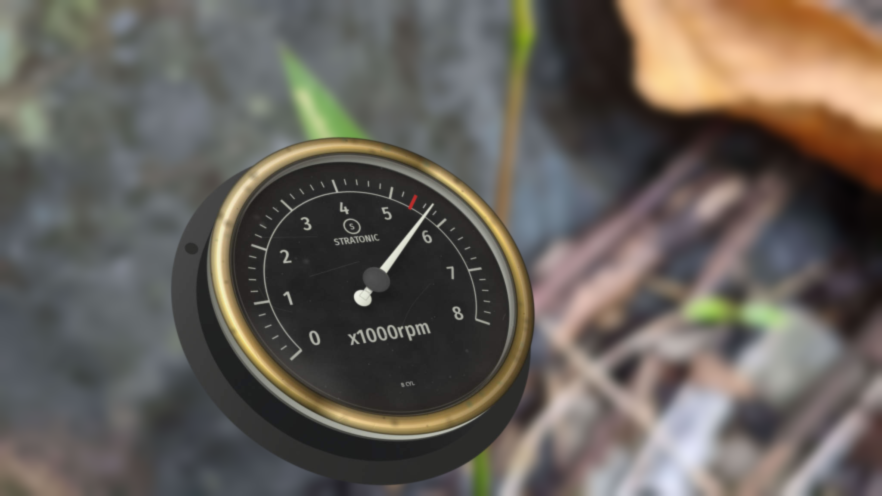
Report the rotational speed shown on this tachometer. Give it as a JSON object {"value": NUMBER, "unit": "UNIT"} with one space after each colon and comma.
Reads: {"value": 5700, "unit": "rpm"}
